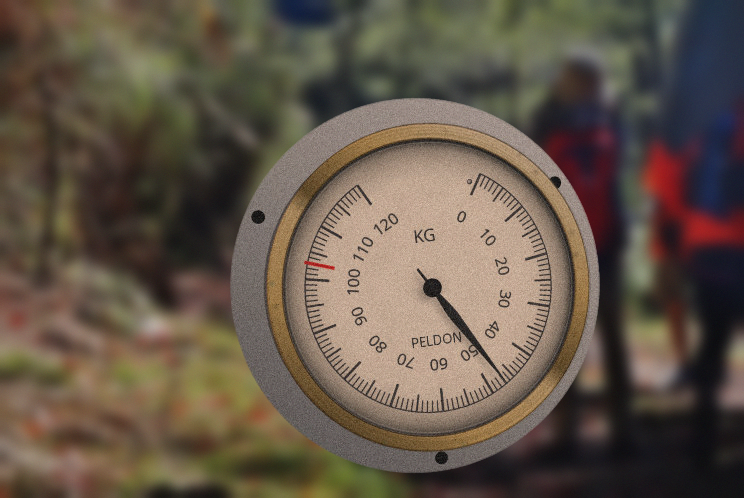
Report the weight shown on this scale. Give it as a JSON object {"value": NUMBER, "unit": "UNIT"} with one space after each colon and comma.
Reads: {"value": 47, "unit": "kg"}
